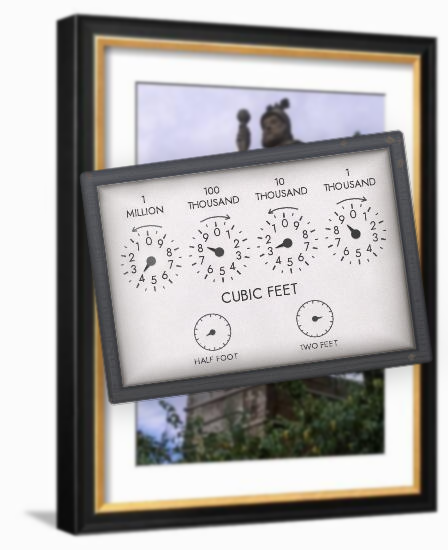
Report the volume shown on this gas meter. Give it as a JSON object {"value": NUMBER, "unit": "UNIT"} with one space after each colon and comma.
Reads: {"value": 382900, "unit": "ft³"}
